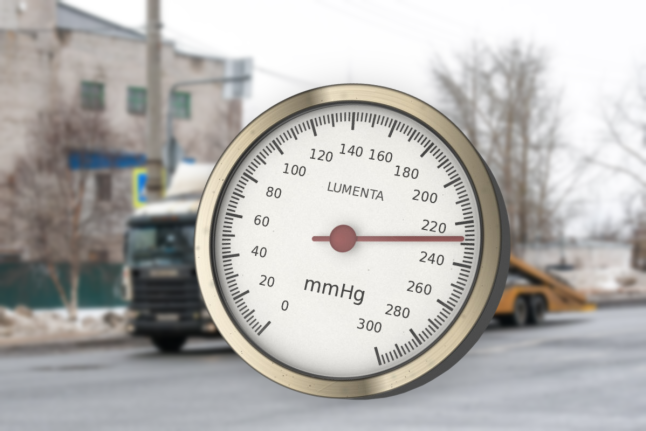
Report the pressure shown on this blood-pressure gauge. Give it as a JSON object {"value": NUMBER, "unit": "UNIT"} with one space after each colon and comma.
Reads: {"value": 228, "unit": "mmHg"}
